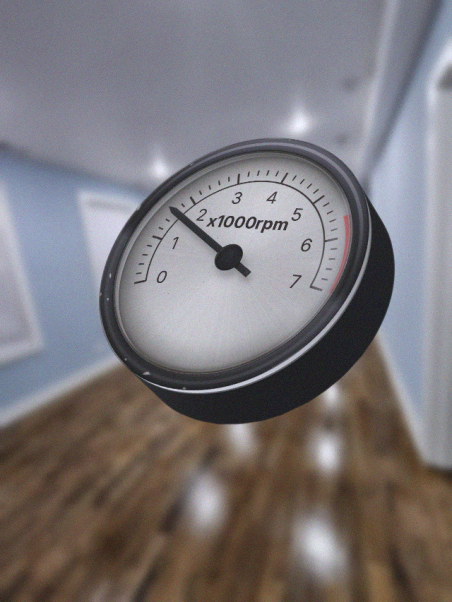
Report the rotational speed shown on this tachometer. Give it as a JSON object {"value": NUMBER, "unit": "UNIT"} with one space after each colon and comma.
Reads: {"value": 1600, "unit": "rpm"}
